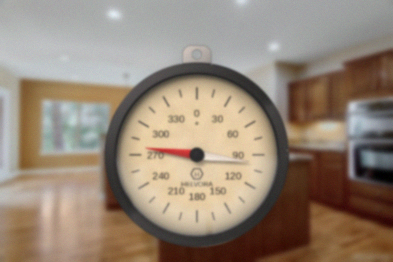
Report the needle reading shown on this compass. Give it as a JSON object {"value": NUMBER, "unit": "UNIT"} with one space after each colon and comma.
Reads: {"value": 277.5, "unit": "°"}
